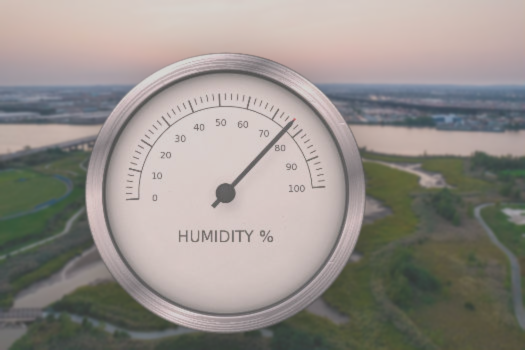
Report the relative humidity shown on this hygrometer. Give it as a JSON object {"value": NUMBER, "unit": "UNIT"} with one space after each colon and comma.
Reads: {"value": 76, "unit": "%"}
